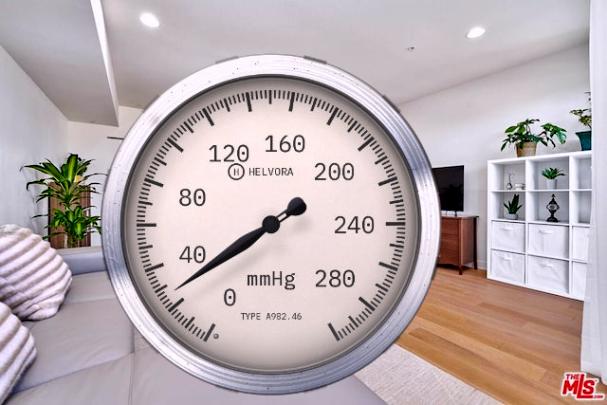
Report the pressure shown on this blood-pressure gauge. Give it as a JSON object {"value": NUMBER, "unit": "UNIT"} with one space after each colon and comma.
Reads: {"value": 26, "unit": "mmHg"}
